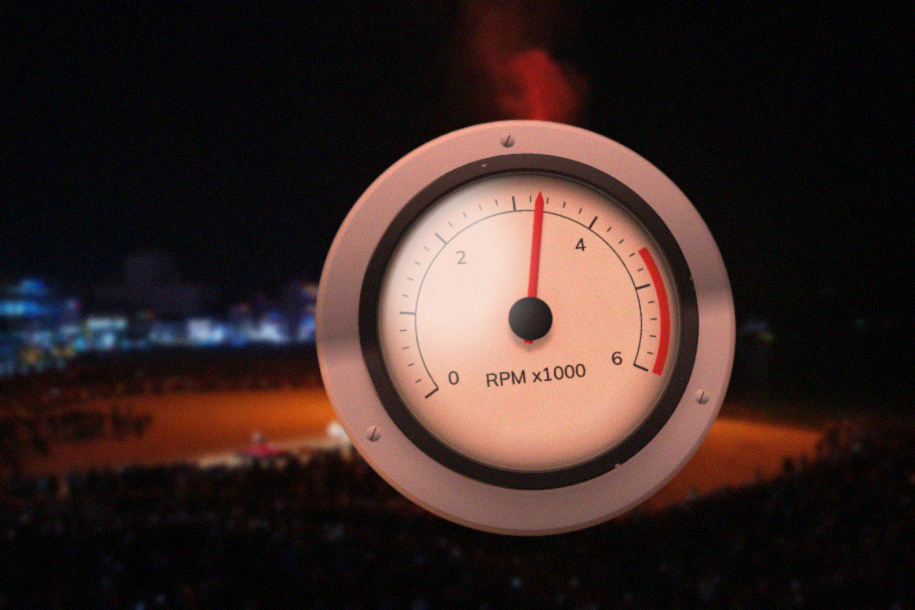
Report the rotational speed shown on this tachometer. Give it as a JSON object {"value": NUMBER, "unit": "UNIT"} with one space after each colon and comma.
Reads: {"value": 3300, "unit": "rpm"}
